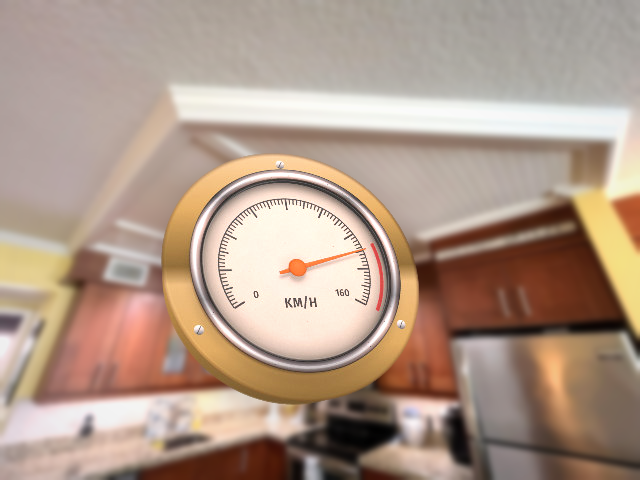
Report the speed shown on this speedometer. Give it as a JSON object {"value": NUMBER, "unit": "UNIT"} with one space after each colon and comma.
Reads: {"value": 130, "unit": "km/h"}
